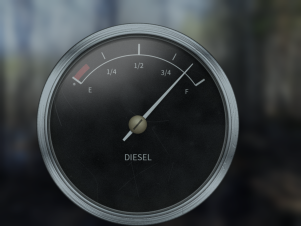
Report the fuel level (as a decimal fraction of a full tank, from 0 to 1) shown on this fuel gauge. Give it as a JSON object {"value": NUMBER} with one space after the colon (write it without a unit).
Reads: {"value": 0.875}
